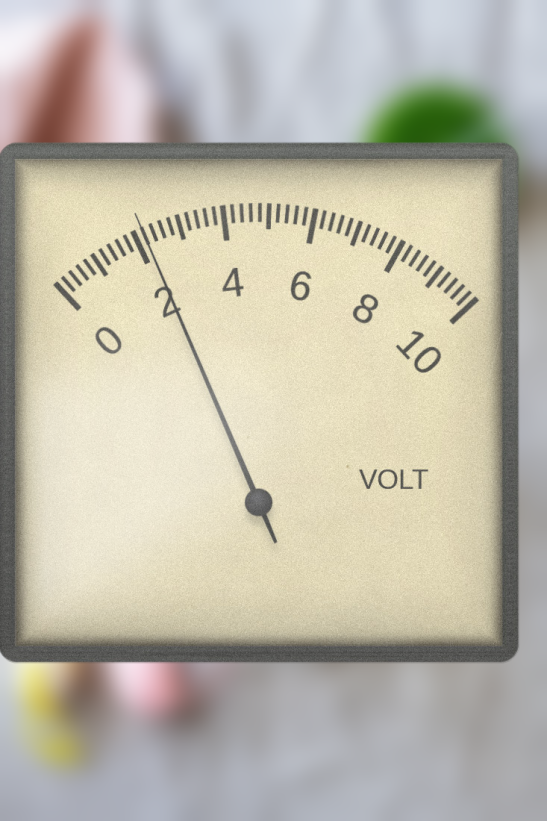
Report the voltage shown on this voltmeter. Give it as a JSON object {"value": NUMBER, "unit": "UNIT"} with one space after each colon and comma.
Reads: {"value": 2.2, "unit": "V"}
